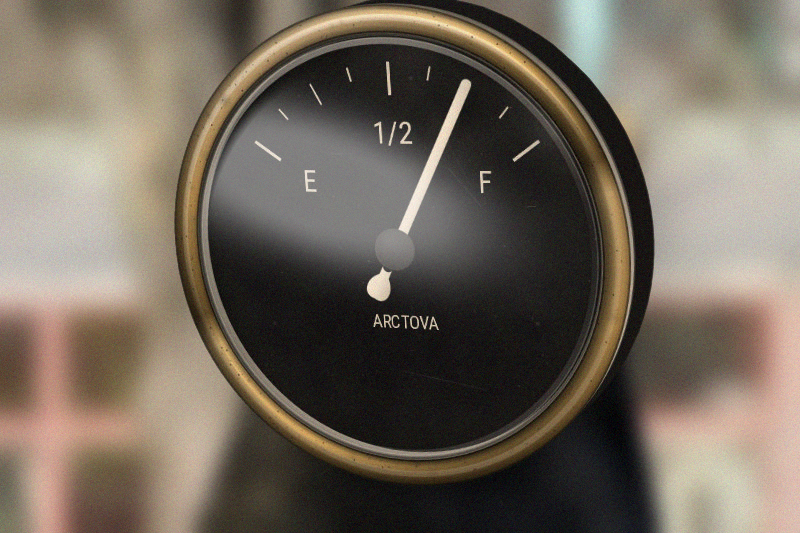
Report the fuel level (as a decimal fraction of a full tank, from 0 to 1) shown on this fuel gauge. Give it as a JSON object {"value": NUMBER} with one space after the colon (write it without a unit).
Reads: {"value": 0.75}
